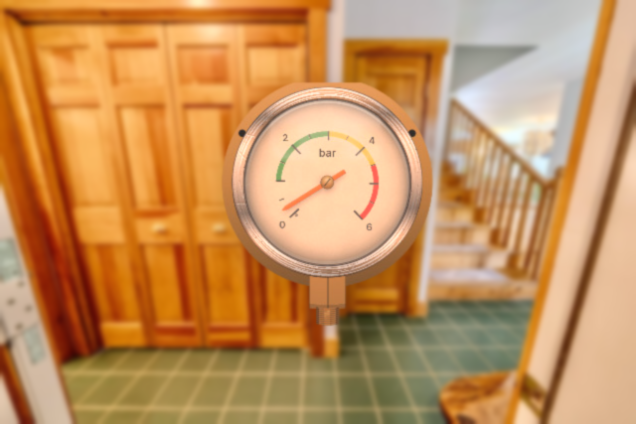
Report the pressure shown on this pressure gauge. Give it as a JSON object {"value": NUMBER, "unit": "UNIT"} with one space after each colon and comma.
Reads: {"value": 0.25, "unit": "bar"}
